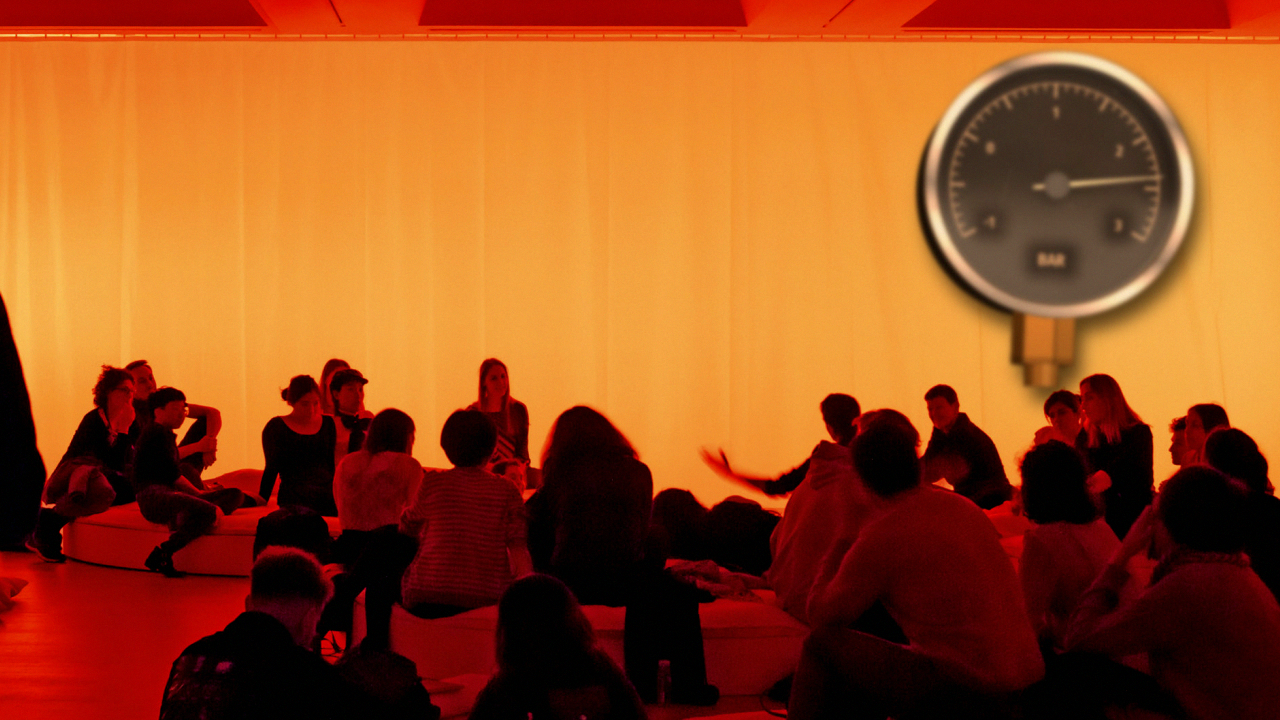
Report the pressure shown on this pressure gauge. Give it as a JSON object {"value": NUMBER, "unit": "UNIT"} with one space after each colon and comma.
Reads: {"value": 2.4, "unit": "bar"}
